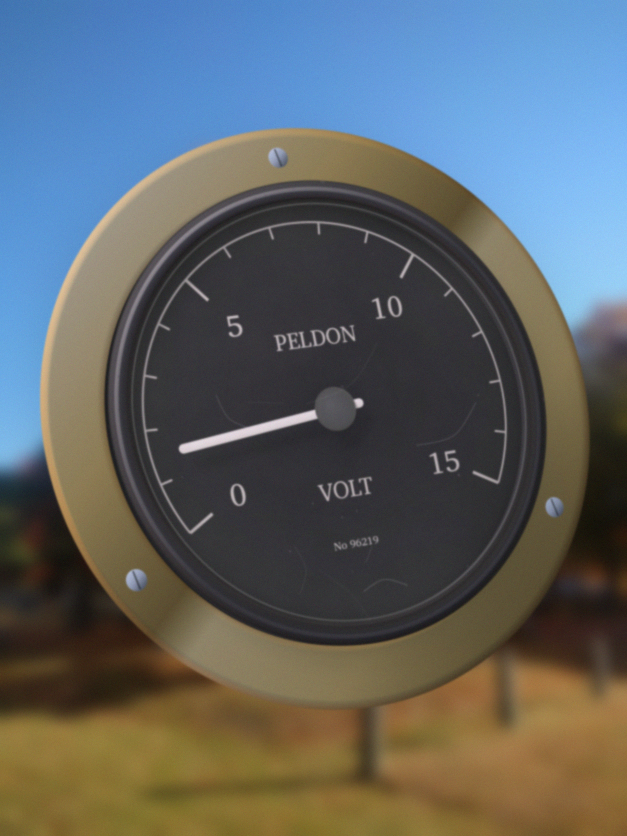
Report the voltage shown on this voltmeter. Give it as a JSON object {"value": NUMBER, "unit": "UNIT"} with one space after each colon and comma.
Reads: {"value": 1.5, "unit": "V"}
